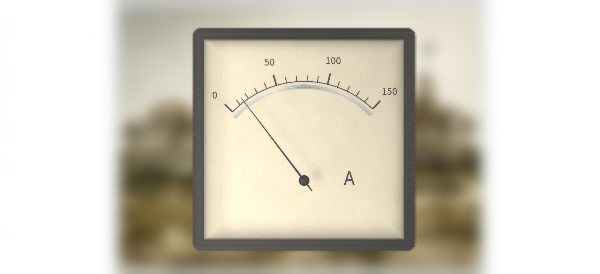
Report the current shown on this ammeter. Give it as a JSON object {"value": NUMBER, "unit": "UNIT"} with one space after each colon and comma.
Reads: {"value": 15, "unit": "A"}
